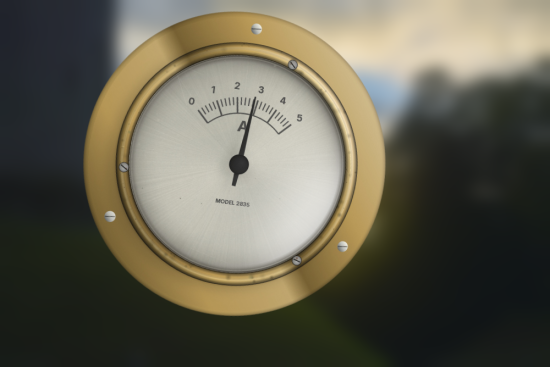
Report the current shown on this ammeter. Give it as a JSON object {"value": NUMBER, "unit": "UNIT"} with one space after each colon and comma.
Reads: {"value": 2.8, "unit": "A"}
